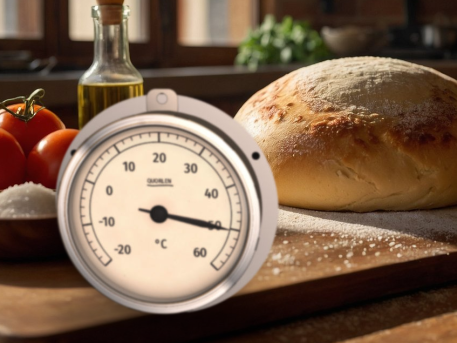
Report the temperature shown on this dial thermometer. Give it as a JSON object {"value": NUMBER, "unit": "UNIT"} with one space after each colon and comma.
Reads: {"value": 50, "unit": "°C"}
